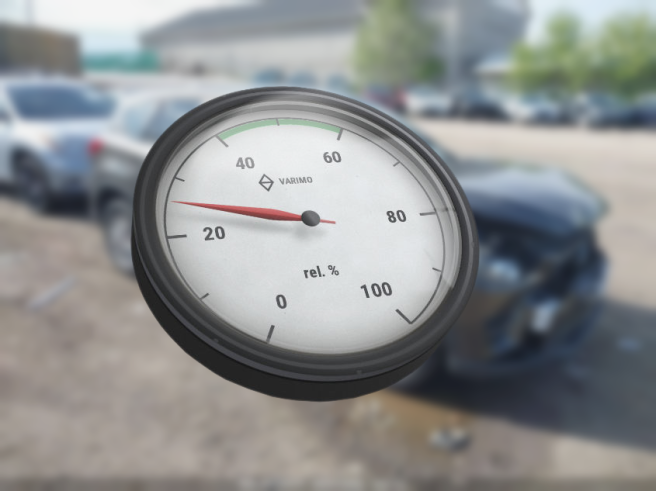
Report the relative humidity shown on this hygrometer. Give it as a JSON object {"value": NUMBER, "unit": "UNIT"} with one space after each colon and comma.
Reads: {"value": 25, "unit": "%"}
